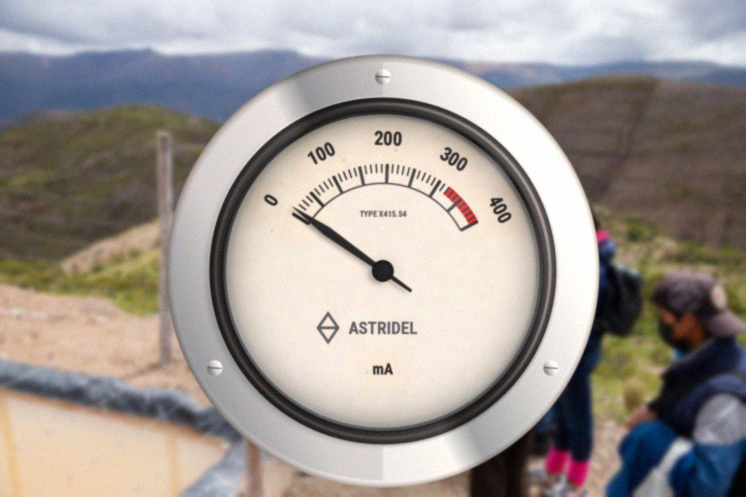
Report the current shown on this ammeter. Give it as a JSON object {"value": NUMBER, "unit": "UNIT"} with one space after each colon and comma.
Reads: {"value": 10, "unit": "mA"}
